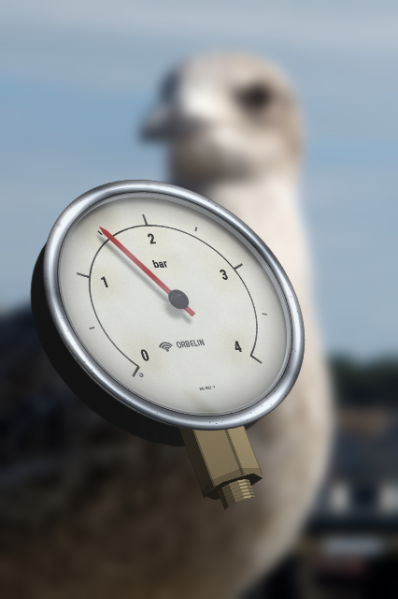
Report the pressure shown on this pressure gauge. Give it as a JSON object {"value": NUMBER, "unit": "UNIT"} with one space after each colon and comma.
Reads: {"value": 1.5, "unit": "bar"}
